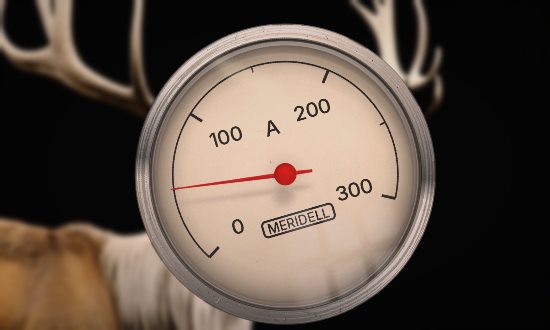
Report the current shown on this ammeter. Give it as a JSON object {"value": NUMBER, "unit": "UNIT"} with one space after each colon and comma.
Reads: {"value": 50, "unit": "A"}
